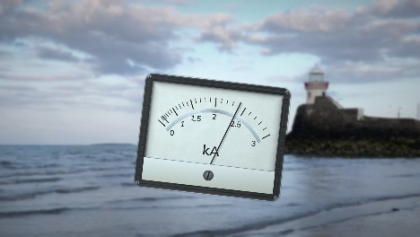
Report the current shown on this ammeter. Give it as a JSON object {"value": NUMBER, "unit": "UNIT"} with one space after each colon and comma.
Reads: {"value": 2.4, "unit": "kA"}
